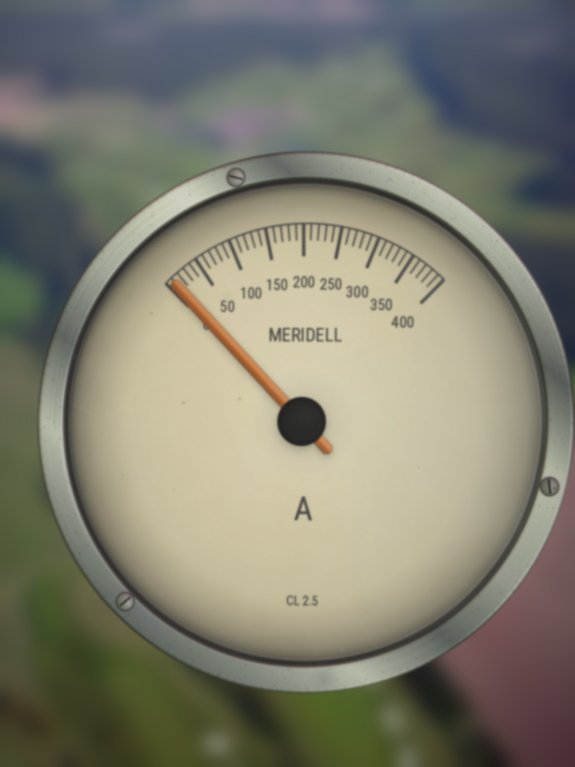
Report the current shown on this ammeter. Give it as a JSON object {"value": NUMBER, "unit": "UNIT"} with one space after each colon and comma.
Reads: {"value": 10, "unit": "A"}
